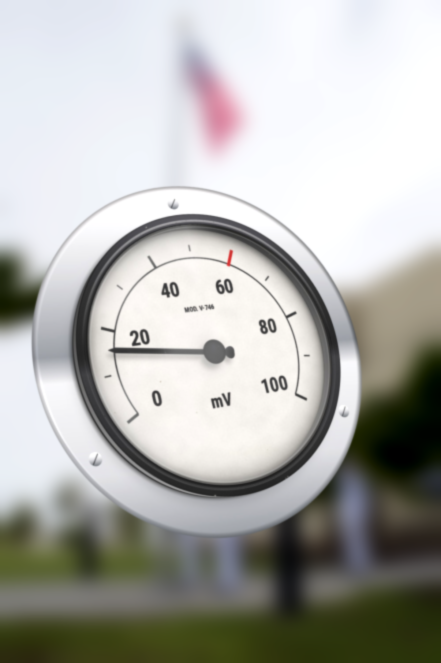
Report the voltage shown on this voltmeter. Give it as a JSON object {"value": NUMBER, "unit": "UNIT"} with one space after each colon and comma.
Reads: {"value": 15, "unit": "mV"}
